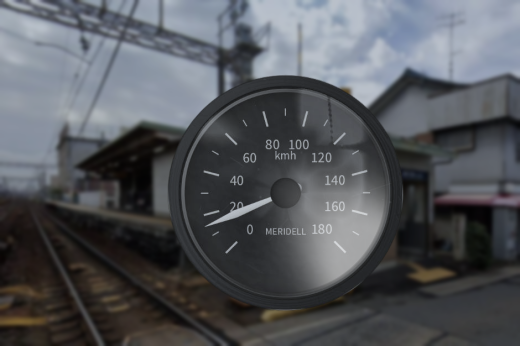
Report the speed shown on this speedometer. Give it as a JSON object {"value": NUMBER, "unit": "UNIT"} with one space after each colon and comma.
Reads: {"value": 15, "unit": "km/h"}
